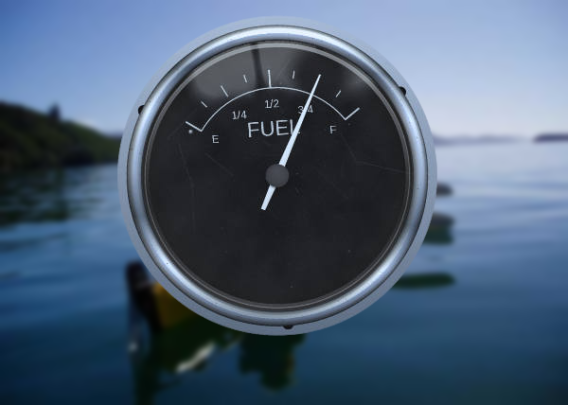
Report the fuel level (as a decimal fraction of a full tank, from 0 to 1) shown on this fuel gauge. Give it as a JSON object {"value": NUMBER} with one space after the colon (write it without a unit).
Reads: {"value": 0.75}
